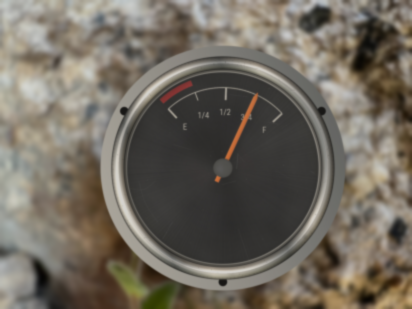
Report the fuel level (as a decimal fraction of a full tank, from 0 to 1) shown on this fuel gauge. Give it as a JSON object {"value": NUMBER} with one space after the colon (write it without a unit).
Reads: {"value": 0.75}
